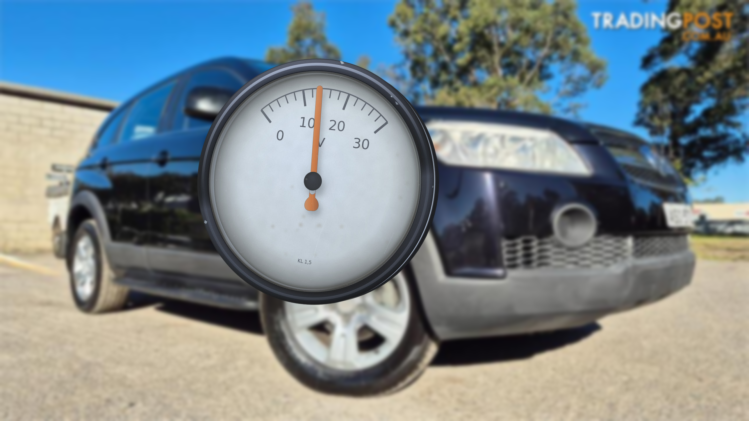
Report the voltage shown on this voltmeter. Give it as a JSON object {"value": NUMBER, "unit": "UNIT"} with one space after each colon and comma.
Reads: {"value": 14, "unit": "V"}
